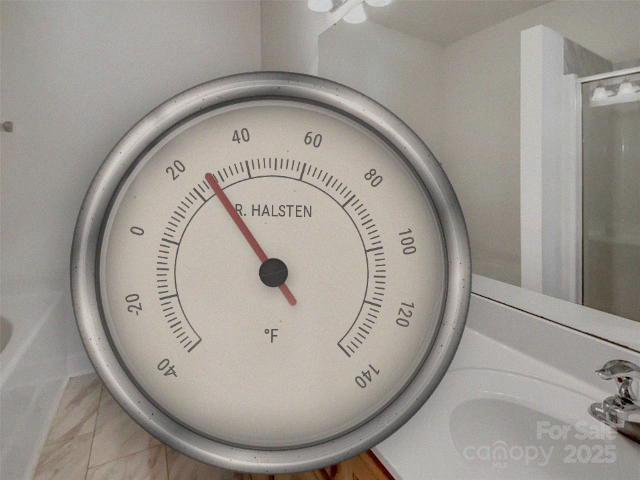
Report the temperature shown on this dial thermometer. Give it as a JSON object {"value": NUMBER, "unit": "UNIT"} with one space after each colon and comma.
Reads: {"value": 26, "unit": "°F"}
